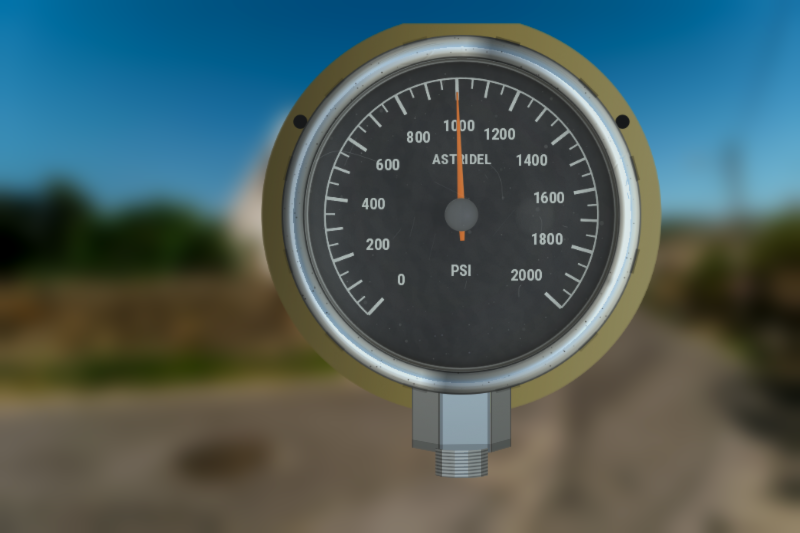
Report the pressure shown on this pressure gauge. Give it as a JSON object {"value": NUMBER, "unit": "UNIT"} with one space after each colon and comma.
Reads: {"value": 1000, "unit": "psi"}
